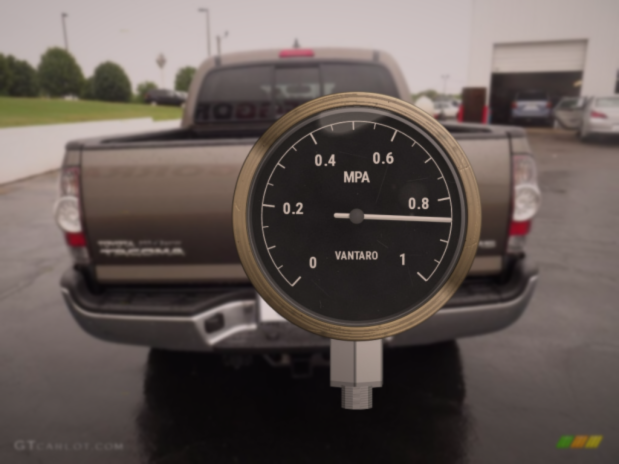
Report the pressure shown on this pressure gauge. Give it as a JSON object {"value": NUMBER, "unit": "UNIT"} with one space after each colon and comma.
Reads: {"value": 0.85, "unit": "MPa"}
